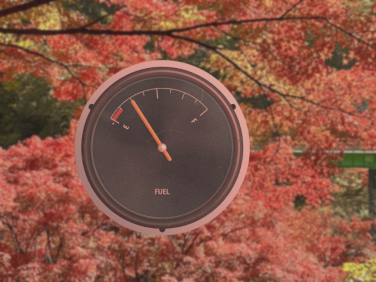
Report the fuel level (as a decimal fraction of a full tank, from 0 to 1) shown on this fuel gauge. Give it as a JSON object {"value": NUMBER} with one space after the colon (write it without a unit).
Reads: {"value": 0.25}
